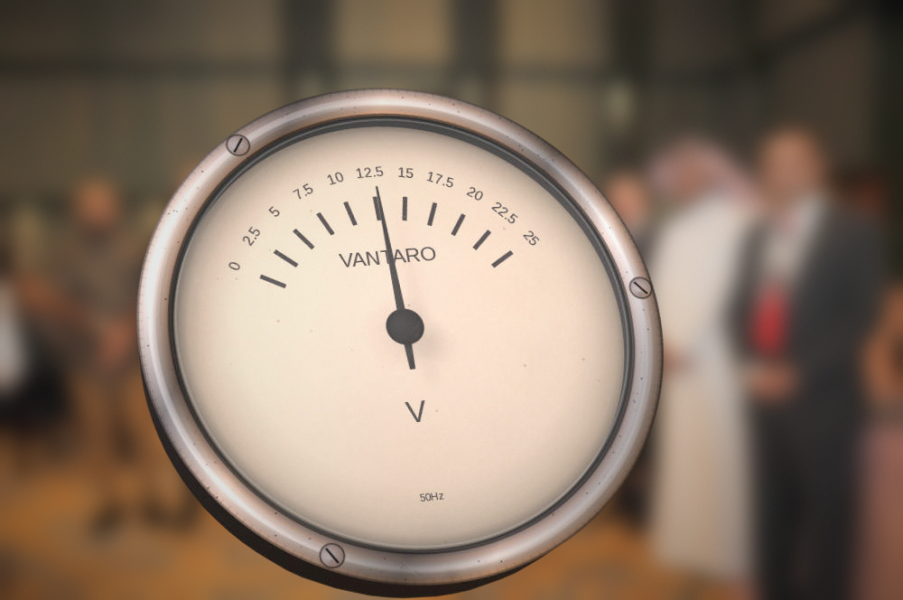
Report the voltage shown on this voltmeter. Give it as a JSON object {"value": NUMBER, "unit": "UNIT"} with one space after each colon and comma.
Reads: {"value": 12.5, "unit": "V"}
